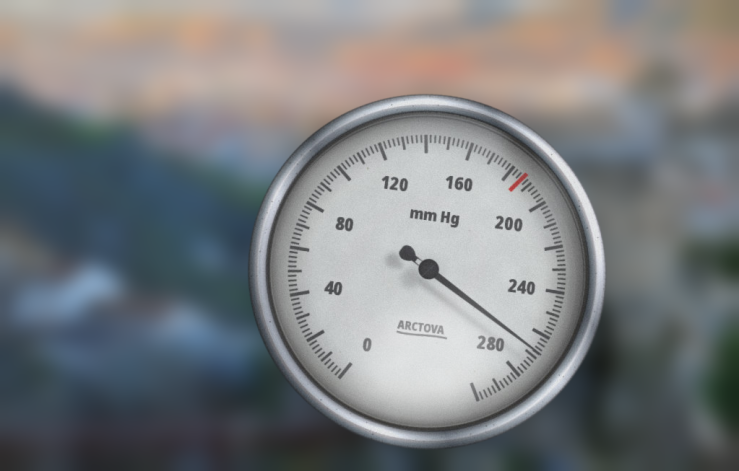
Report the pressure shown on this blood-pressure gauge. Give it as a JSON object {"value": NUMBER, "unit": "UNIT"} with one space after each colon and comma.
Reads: {"value": 268, "unit": "mmHg"}
